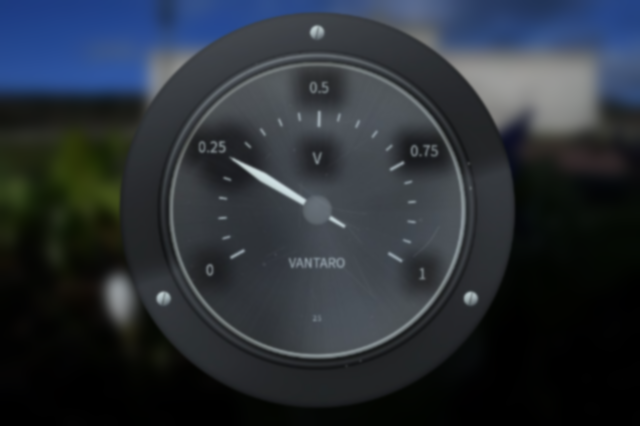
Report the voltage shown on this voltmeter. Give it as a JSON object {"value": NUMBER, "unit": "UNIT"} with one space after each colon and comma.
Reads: {"value": 0.25, "unit": "V"}
